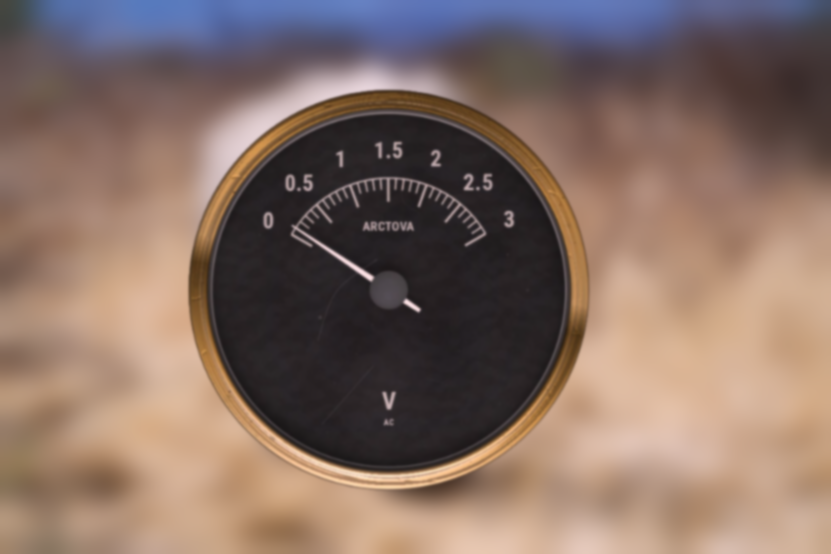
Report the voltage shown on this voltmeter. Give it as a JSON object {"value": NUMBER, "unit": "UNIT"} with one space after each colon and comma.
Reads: {"value": 0.1, "unit": "V"}
